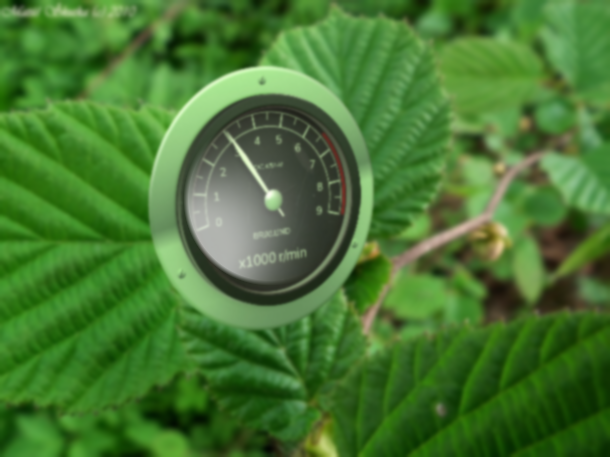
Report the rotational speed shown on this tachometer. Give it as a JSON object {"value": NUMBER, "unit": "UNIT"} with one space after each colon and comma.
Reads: {"value": 3000, "unit": "rpm"}
